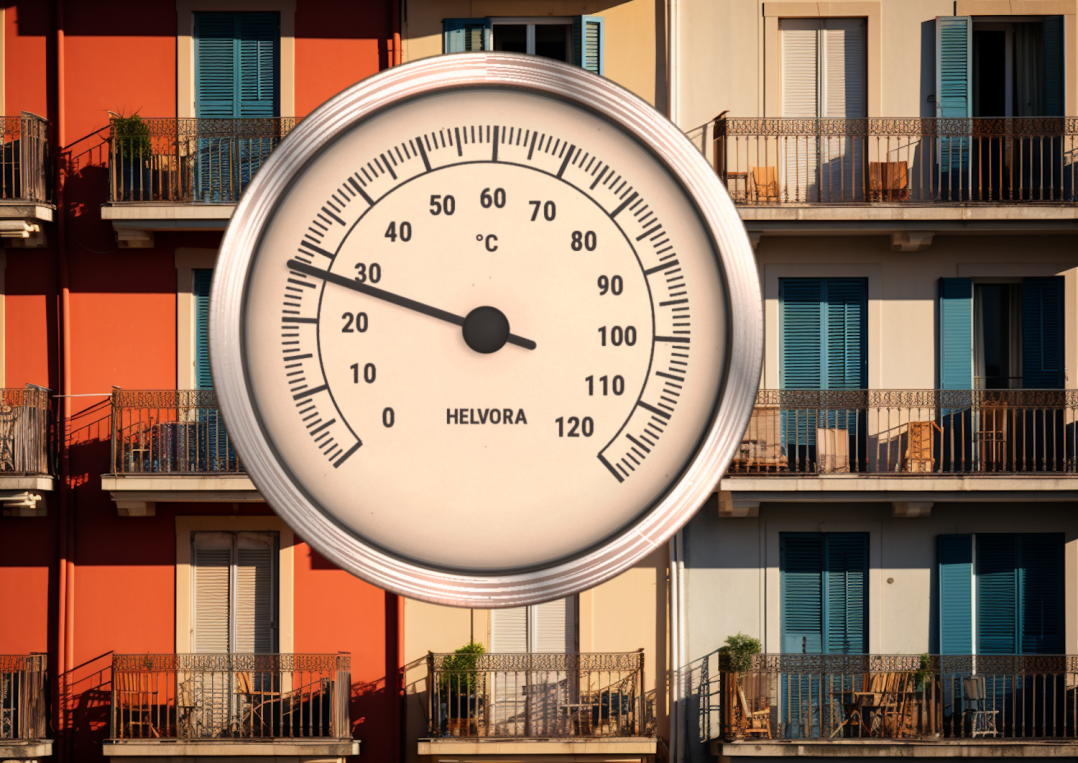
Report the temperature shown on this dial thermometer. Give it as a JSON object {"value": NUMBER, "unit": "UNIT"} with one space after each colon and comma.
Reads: {"value": 27, "unit": "°C"}
